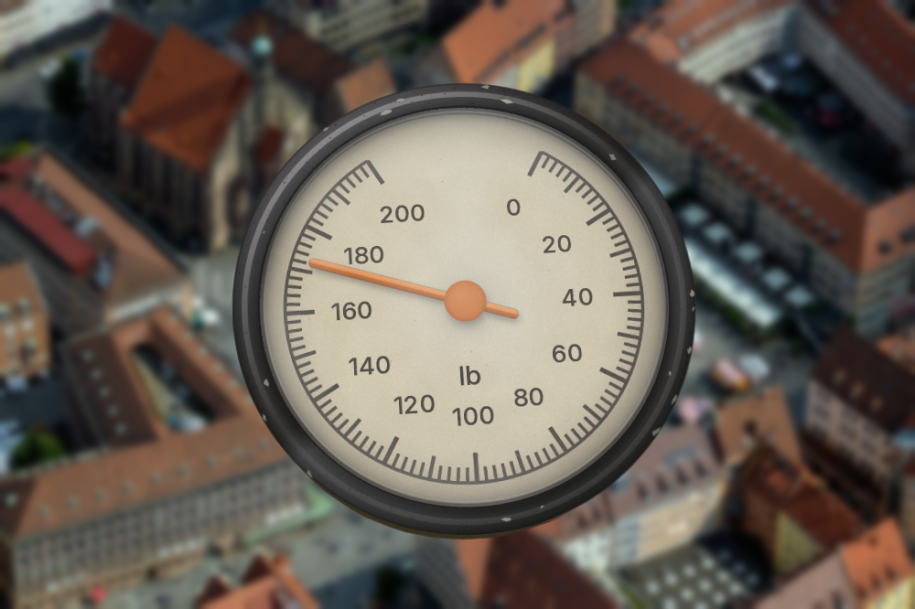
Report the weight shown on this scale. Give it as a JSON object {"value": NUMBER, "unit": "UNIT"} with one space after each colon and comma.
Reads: {"value": 172, "unit": "lb"}
